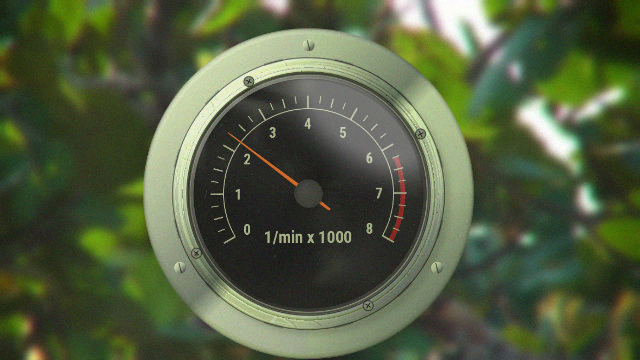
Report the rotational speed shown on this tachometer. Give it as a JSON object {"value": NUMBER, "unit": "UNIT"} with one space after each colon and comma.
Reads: {"value": 2250, "unit": "rpm"}
